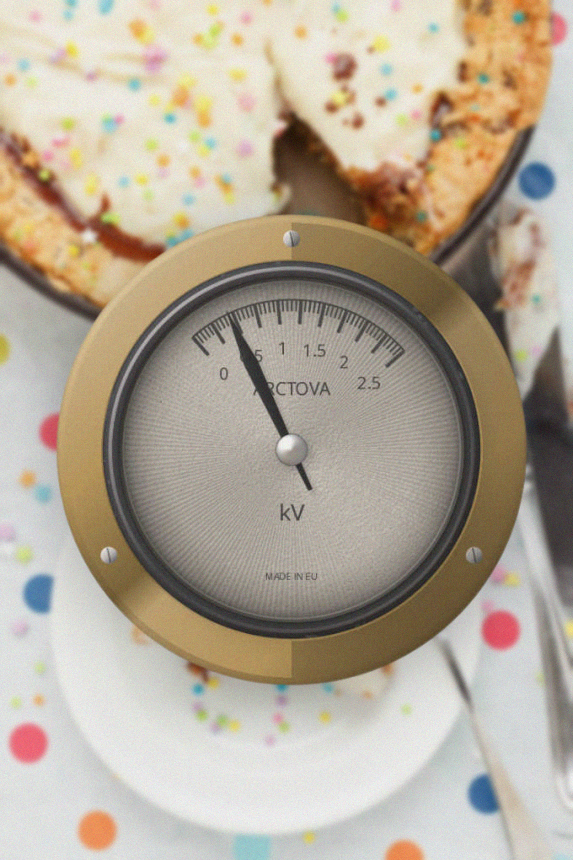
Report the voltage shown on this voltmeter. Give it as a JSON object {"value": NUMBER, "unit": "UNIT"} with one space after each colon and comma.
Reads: {"value": 0.45, "unit": "kV"}
